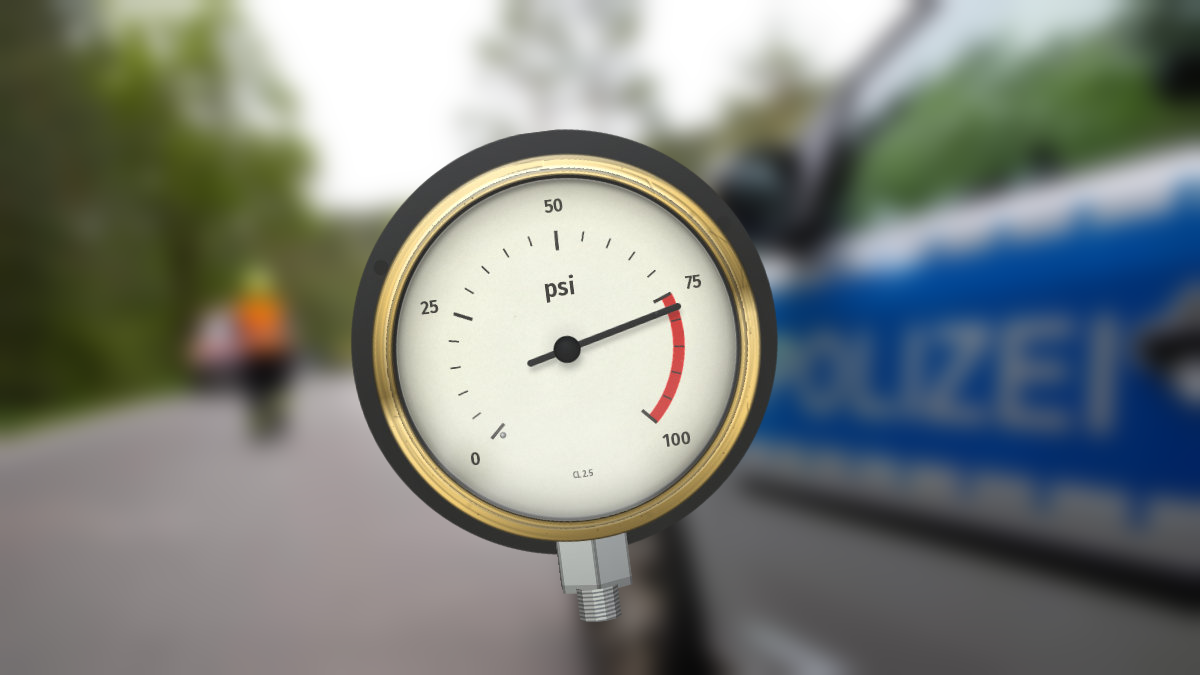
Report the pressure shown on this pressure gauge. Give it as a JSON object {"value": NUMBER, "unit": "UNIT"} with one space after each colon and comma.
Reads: {"value": 77.5, "unit": "psi"}
